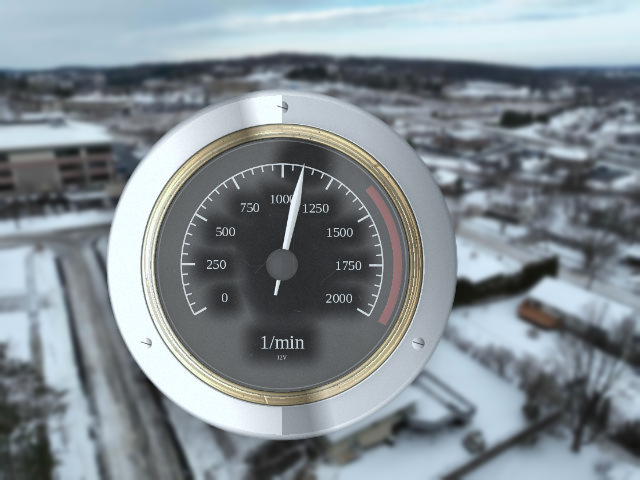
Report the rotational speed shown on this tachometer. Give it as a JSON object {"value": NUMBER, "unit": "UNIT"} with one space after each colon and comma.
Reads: {"value": 1100, "unit": "rpm"}
